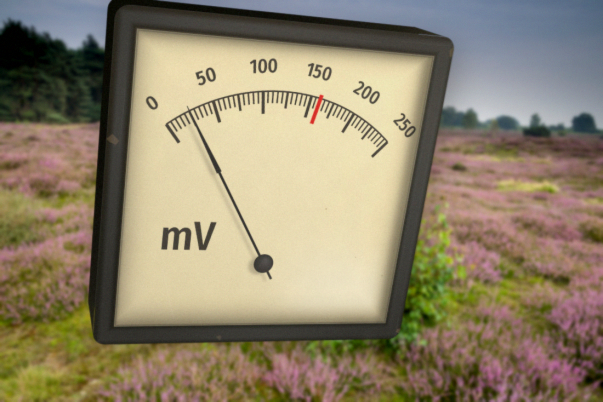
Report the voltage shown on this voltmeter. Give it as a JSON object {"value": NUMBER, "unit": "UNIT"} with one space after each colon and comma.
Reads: {"value": 25, "unit": "mV"}
